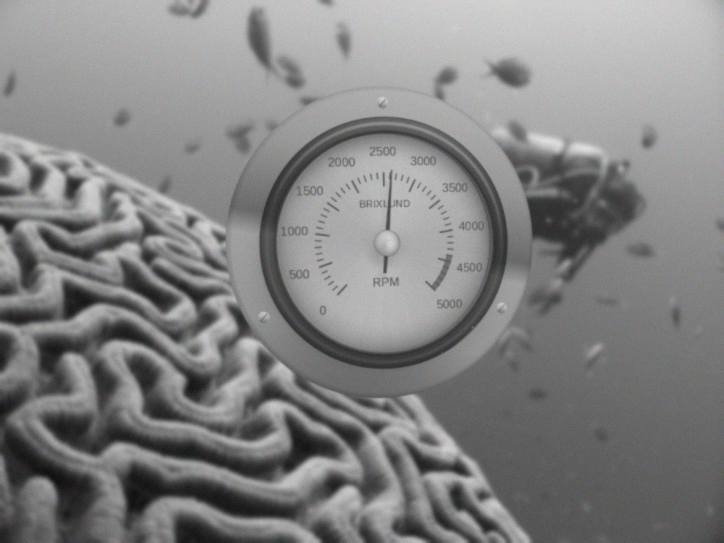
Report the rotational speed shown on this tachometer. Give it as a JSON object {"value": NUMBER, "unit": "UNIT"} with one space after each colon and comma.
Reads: {"value": 2600, "unit": "rpm"}
